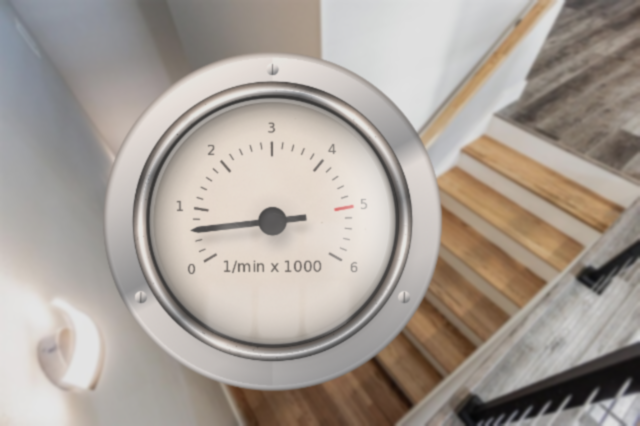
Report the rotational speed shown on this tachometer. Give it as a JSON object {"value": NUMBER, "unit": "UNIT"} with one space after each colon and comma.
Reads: {"value": 600, "unit": "rpm"}
